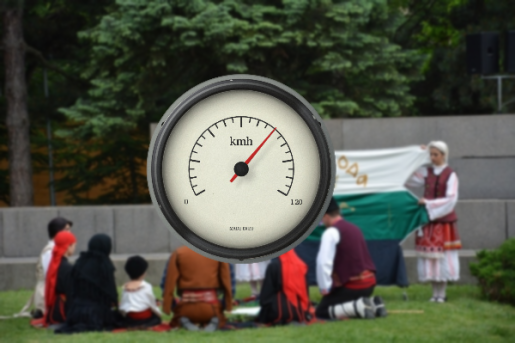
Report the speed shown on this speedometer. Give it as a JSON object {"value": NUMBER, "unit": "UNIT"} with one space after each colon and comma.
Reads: {"value": 80, "unit": "km/h"}
